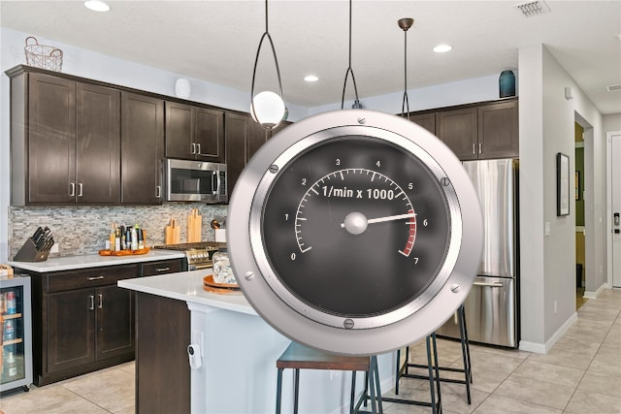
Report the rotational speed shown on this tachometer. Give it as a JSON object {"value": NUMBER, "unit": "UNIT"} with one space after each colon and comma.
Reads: {"value": 5800, "unit": "rpm"}
